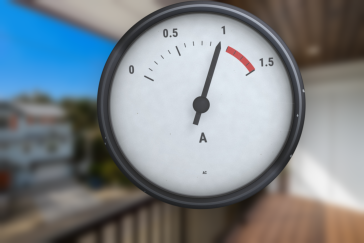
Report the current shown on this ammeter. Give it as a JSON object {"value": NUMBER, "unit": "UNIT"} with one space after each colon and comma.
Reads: {"value": 1, "unit": "A"}
